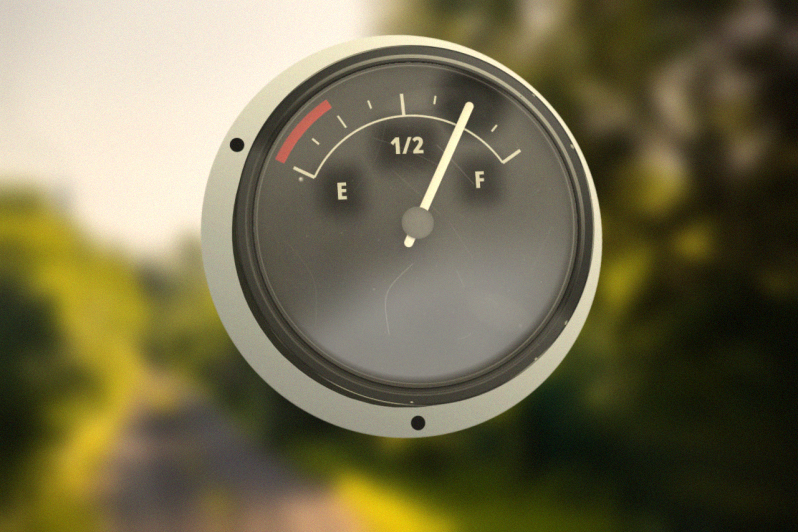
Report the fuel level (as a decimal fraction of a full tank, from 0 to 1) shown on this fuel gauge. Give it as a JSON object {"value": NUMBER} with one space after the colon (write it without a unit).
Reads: {"value": 0.75}
